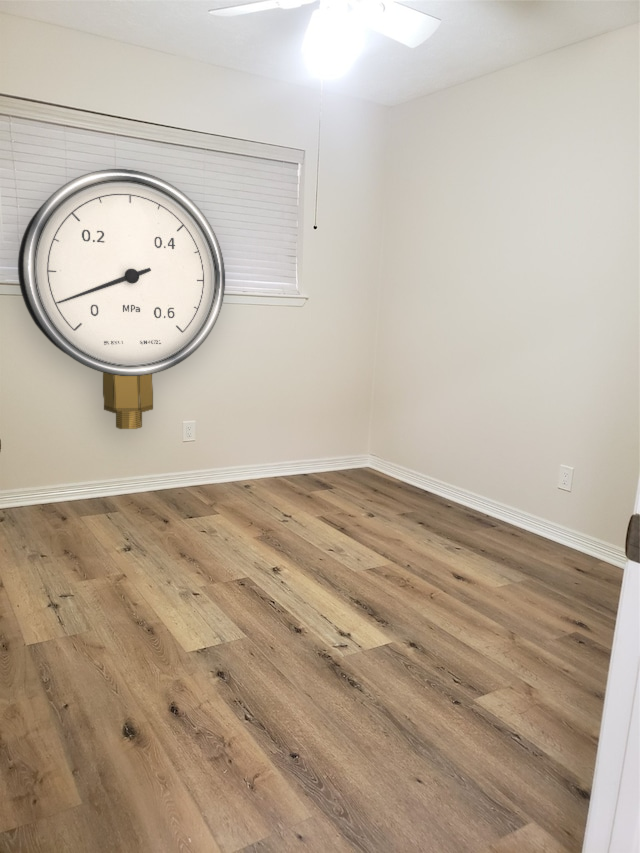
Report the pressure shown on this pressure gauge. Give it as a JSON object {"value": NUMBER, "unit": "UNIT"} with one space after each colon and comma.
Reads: {"value": 0.05, "unit": "MPa"}
